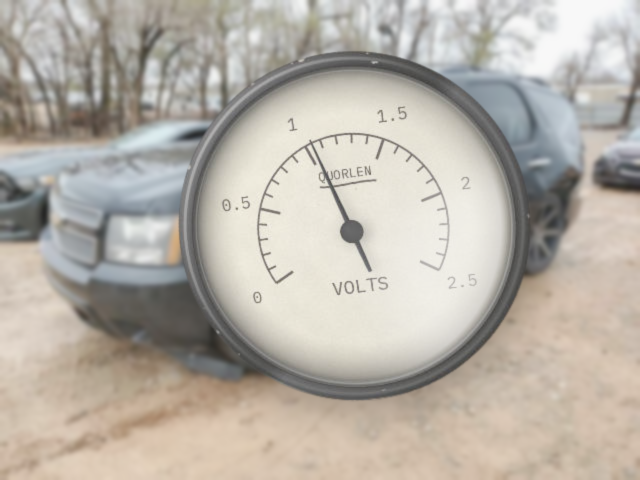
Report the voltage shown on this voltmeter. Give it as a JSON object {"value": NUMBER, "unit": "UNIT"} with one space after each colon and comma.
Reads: {"value": 1.05, "unit": "V"}
